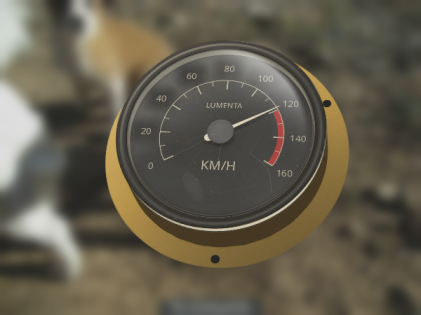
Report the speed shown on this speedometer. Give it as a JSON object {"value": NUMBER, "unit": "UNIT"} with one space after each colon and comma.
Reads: {"value": 120, "unit": "km/h"}
